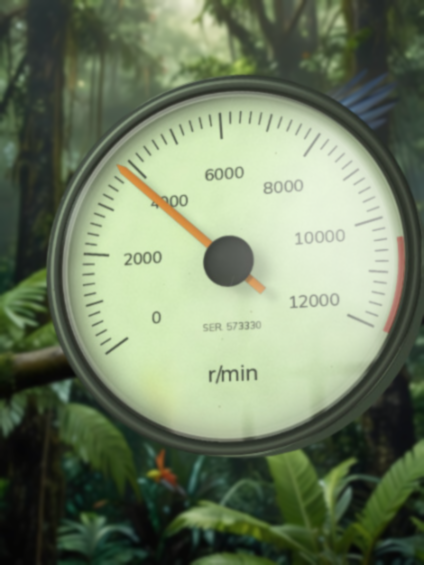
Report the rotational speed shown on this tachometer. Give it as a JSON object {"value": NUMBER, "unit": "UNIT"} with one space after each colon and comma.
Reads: {"value": 3800, "unit": "rpm"}
